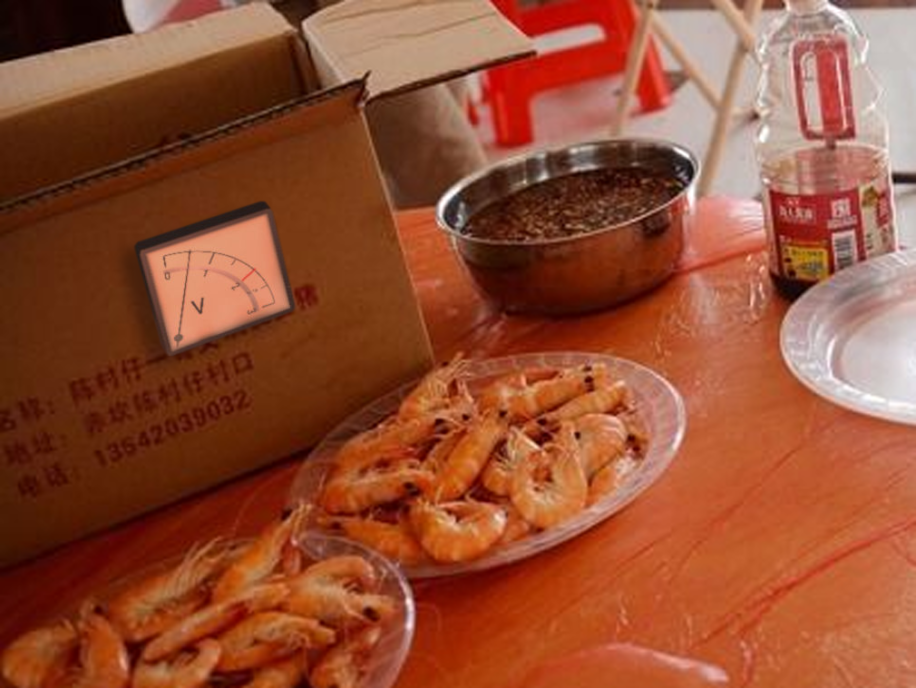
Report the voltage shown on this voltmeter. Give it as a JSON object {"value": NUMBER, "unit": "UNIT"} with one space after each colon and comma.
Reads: {"value": 0.5, "unit": "V"}
